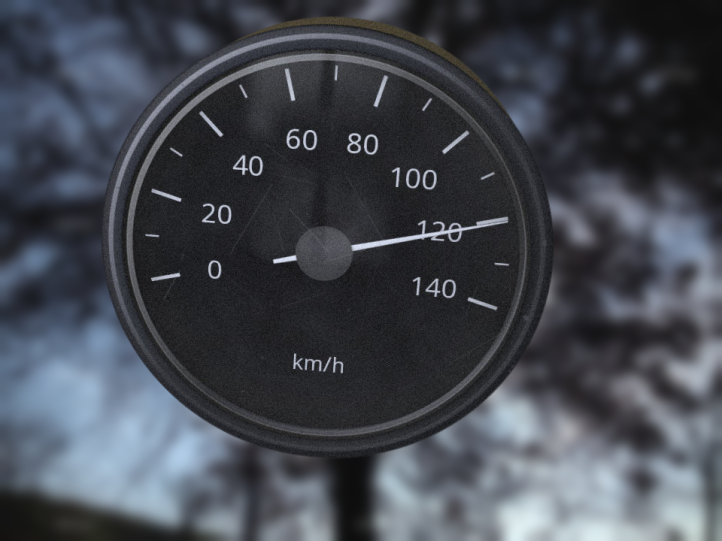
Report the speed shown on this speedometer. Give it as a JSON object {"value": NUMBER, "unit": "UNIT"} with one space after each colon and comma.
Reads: {"value": 120, "unit": "km/h"}
